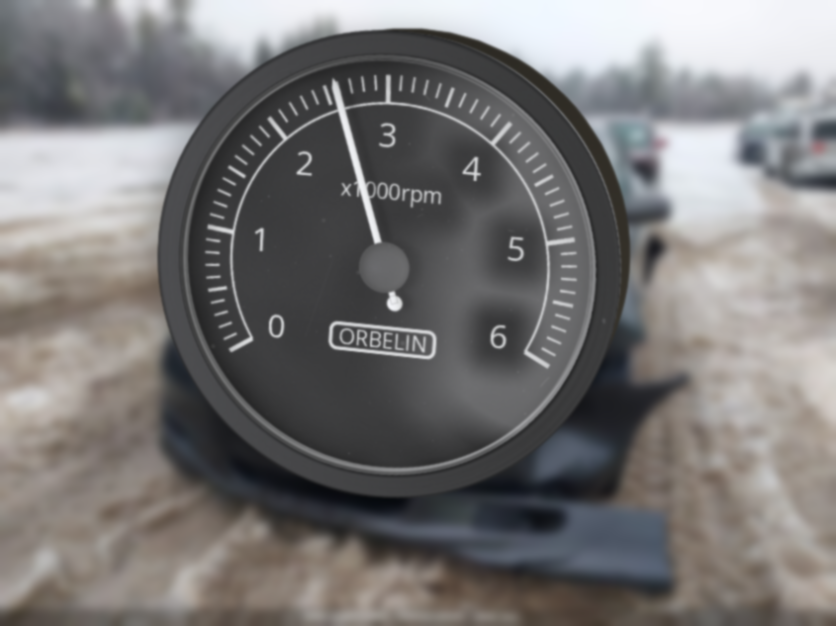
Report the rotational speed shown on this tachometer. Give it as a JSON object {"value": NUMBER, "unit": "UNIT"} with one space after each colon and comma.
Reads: {"value": 2600, "unit": "rpm"}
